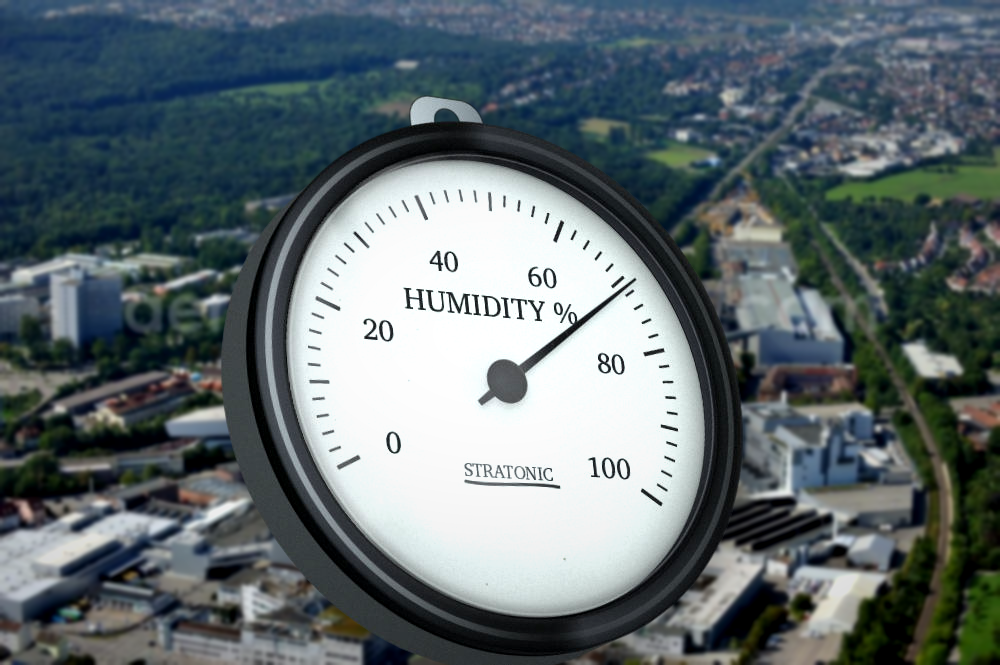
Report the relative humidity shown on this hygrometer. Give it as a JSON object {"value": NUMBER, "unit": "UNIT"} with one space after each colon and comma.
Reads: {"value": 71, "unit": "%"}
